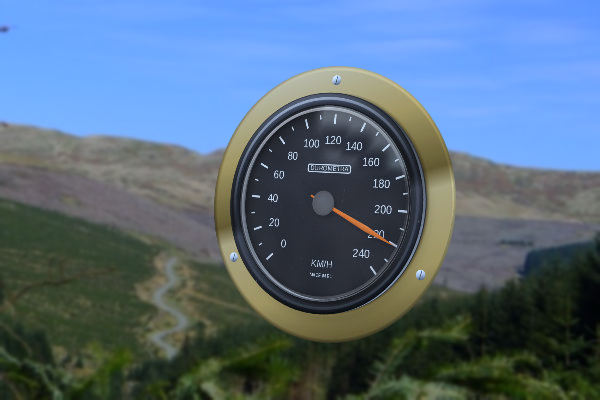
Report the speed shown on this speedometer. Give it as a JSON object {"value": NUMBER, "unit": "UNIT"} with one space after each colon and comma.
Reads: {"value": 220, "unit": "km/h"}
